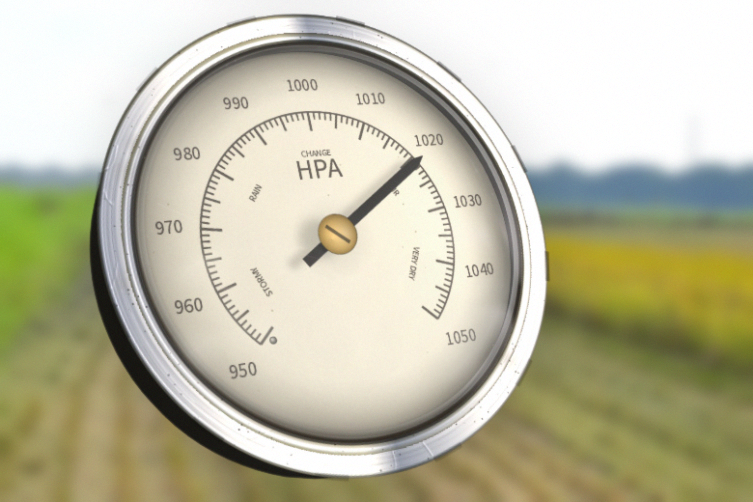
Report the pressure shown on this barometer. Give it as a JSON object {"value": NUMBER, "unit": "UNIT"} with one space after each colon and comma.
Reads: {"value": 1021, "unit": "hPa"}
